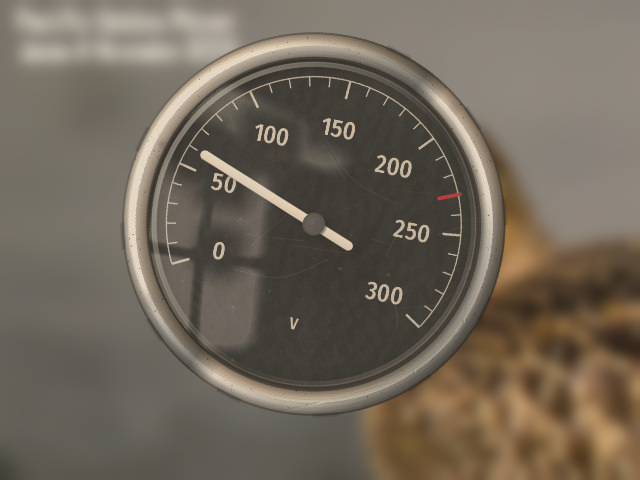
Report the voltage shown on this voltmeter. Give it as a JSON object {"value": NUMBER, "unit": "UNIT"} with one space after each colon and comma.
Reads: {"value": 60, "unit": "V"}
